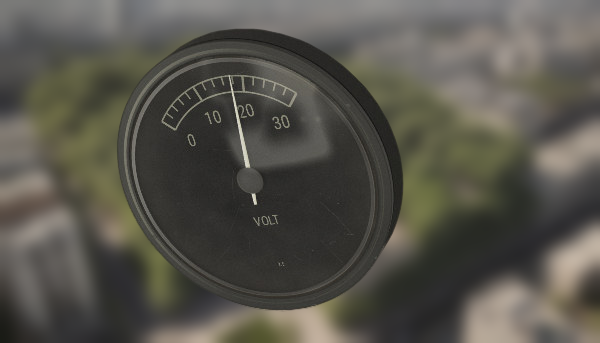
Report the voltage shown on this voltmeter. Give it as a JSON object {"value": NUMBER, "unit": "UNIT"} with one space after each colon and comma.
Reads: {"value": 18, "unit": "V"}
